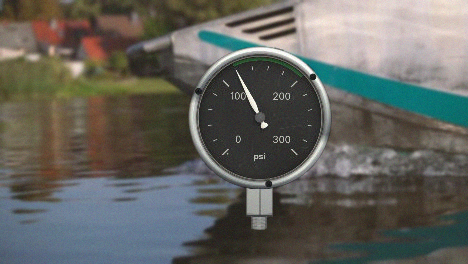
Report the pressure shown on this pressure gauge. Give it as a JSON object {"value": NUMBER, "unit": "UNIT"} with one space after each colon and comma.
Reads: {"value": 120, "unit": "psi"}
